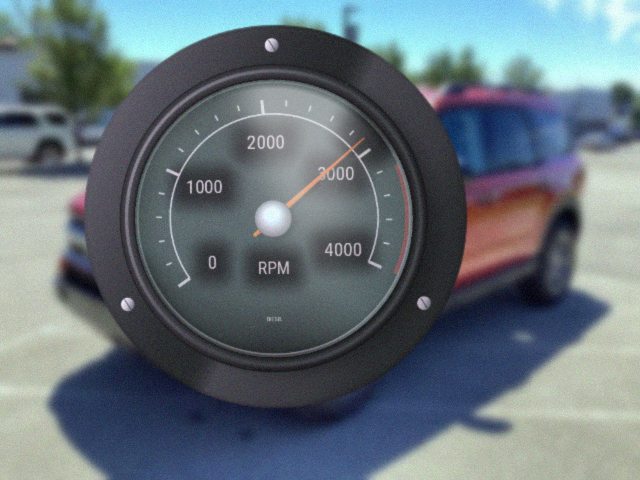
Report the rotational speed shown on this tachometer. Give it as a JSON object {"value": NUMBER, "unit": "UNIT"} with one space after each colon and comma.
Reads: {"value": 2900, "unit": "rpm"}
